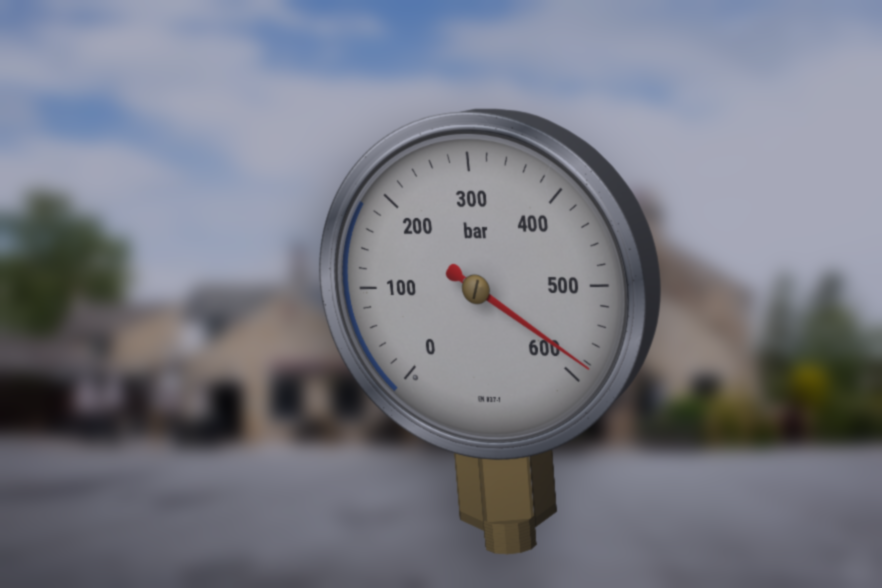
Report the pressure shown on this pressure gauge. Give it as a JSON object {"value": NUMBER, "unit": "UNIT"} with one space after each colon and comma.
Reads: {"value": 580, "unit": "bar"}
